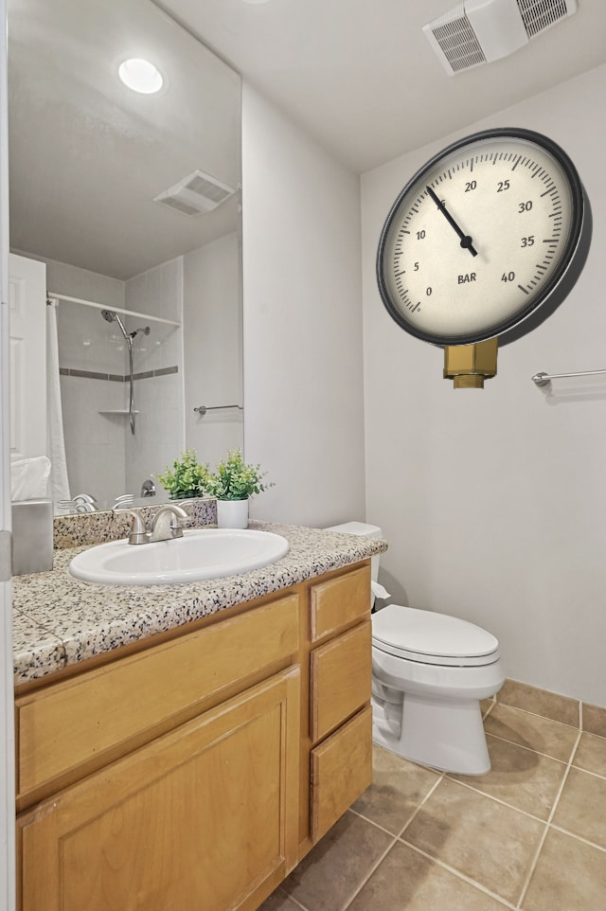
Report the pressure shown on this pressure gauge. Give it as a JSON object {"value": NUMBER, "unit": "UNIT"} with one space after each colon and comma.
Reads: {"value": 15, "unit": "bar"}
